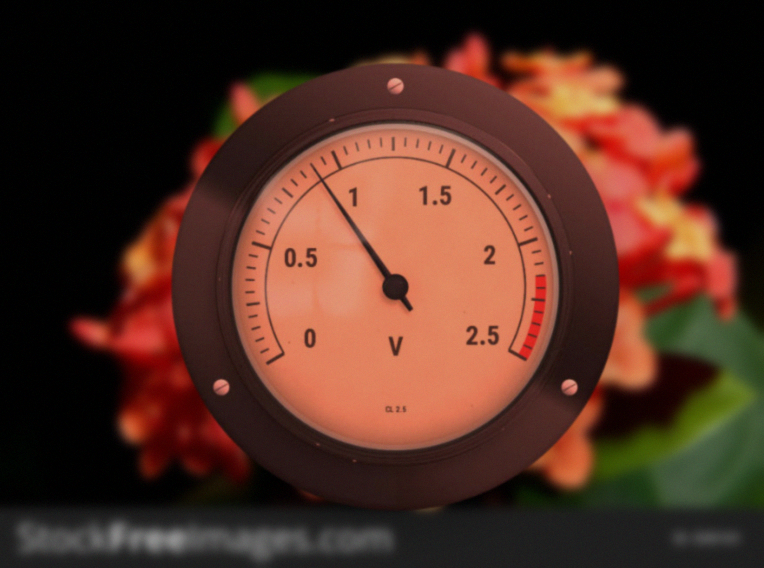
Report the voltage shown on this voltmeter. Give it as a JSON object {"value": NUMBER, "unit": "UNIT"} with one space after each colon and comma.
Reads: {"value": 0.9, "unit": "V"}
